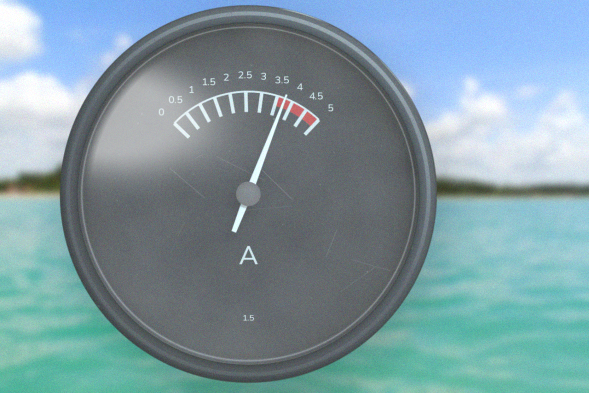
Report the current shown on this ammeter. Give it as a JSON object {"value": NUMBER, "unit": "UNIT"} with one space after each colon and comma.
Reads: {"value": 3.75, "unit": "A"}
